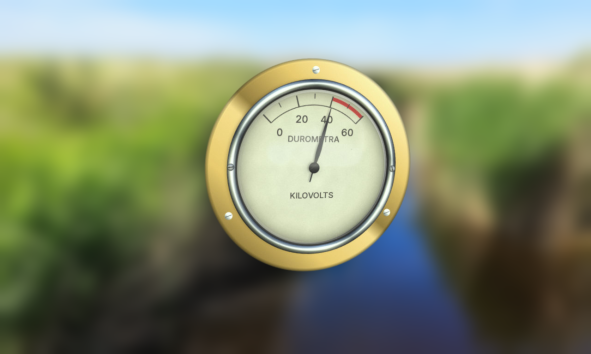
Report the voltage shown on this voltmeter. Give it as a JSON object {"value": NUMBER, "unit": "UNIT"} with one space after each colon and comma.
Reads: {"value": 40, "unit": "kV"}
